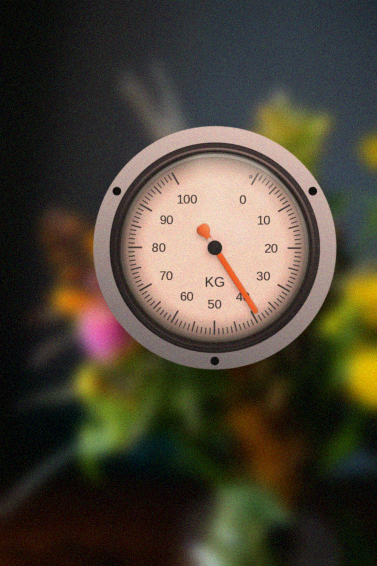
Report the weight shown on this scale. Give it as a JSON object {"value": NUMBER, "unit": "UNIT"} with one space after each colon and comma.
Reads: {"value": 39, "unit": "kg"}
